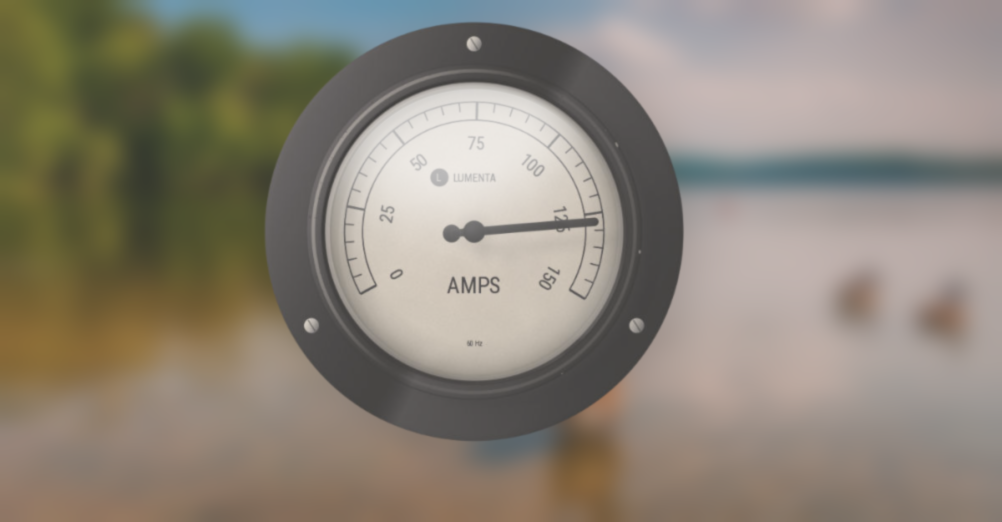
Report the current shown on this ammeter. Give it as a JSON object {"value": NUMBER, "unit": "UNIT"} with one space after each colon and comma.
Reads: {"value": 127.5, "unit": "A"}
